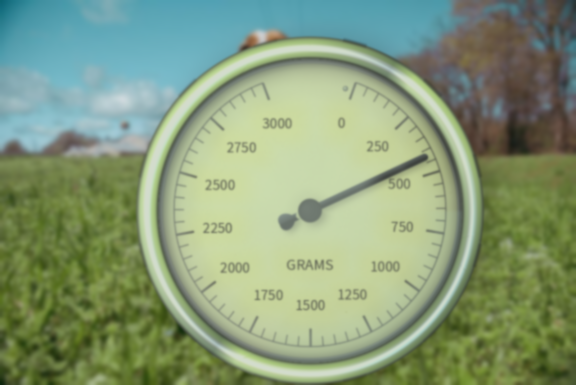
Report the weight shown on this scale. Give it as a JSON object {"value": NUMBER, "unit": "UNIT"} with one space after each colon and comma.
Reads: {"value": 425, "unit": "g"}
